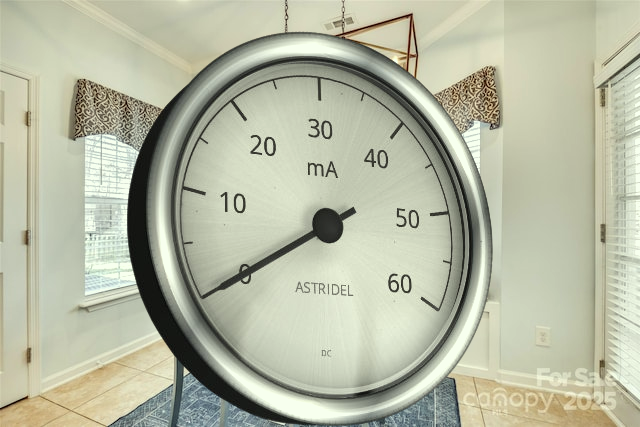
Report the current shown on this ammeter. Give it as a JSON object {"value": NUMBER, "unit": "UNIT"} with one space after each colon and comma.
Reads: {"value": 0, "unit": "mA"}
